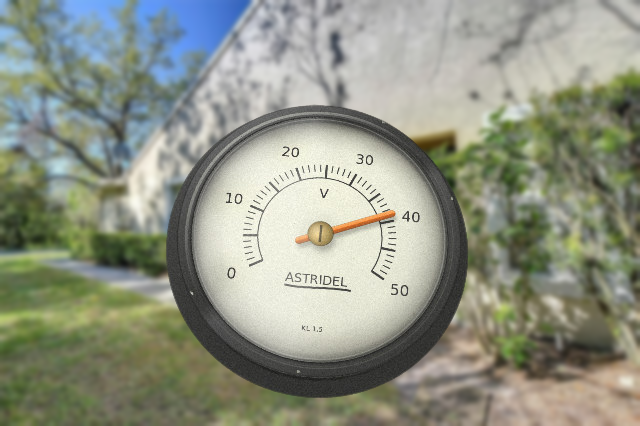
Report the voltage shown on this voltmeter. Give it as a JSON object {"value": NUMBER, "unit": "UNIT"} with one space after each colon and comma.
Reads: {"value": 39, "unit": "V"}
